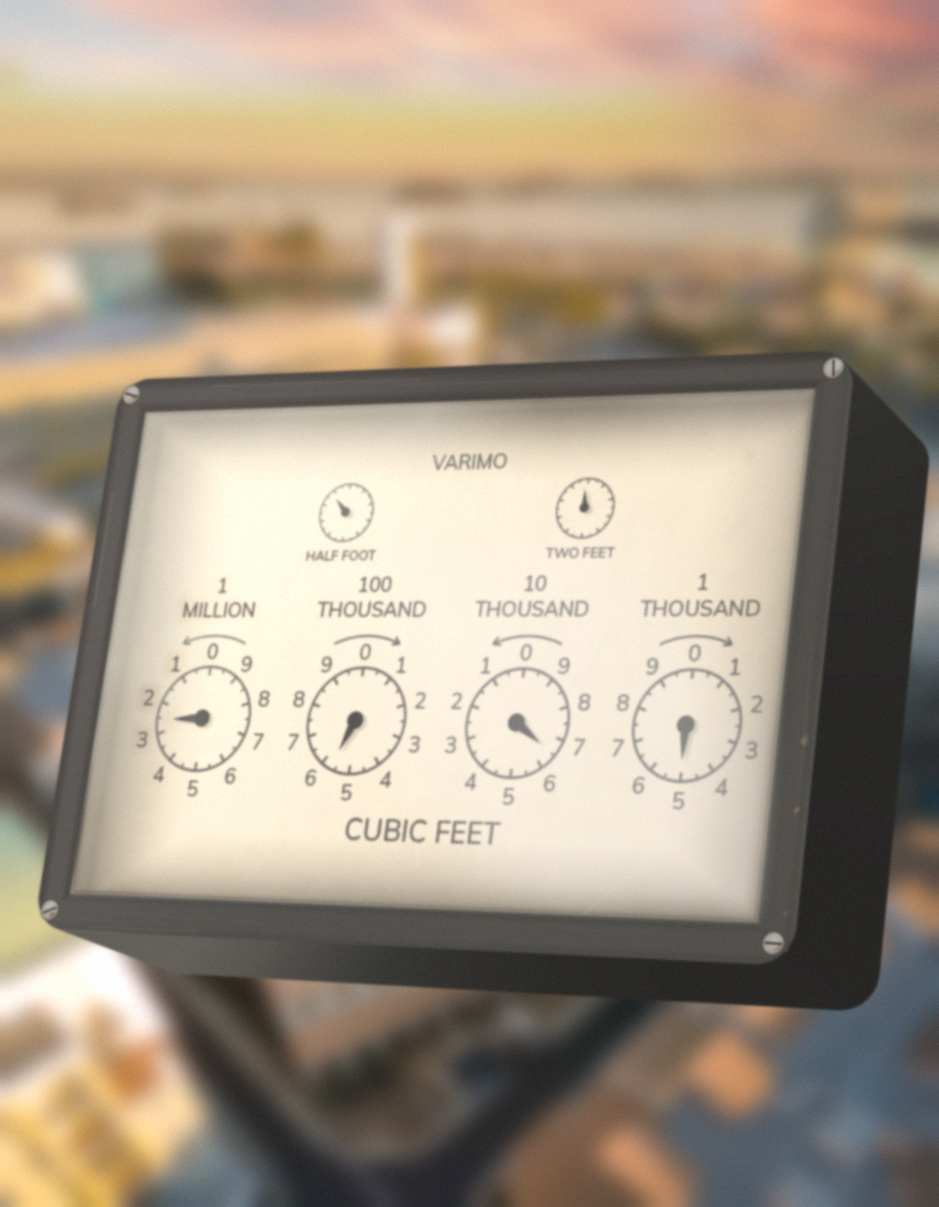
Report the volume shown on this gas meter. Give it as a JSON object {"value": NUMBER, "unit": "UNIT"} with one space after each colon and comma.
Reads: {"value": 256500, "unit": "ft³"}
